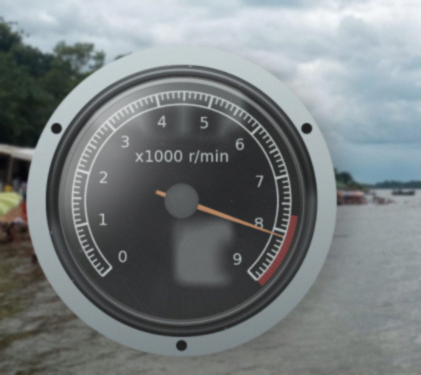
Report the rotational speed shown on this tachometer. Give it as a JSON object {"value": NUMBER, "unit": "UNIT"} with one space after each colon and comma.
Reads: {"value": 8100, "unit": "rpm"}
